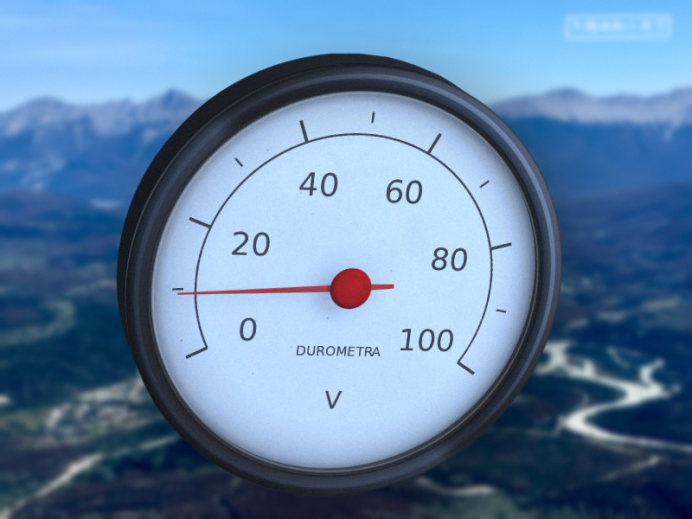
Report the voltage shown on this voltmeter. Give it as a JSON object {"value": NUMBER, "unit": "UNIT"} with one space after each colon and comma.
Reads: {"value": 10, "unit": "V"}
